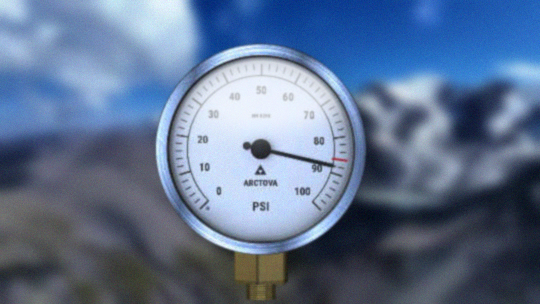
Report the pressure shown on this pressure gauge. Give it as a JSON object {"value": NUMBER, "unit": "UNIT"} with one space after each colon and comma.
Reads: {"value": 88, "unit": "psi"}
